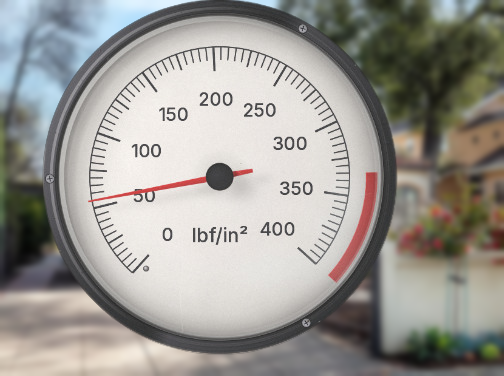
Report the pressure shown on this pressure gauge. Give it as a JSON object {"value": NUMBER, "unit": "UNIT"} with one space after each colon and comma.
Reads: {"value": 55, "unit": "psi"}
